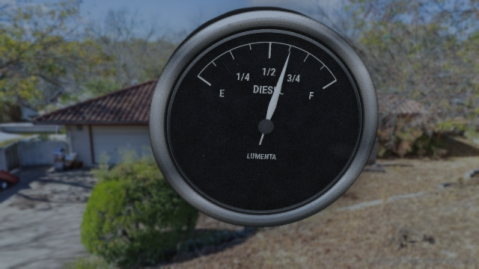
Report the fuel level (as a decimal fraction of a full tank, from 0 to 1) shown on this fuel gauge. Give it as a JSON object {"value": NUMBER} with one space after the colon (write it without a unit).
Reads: {"value": 0.625}
